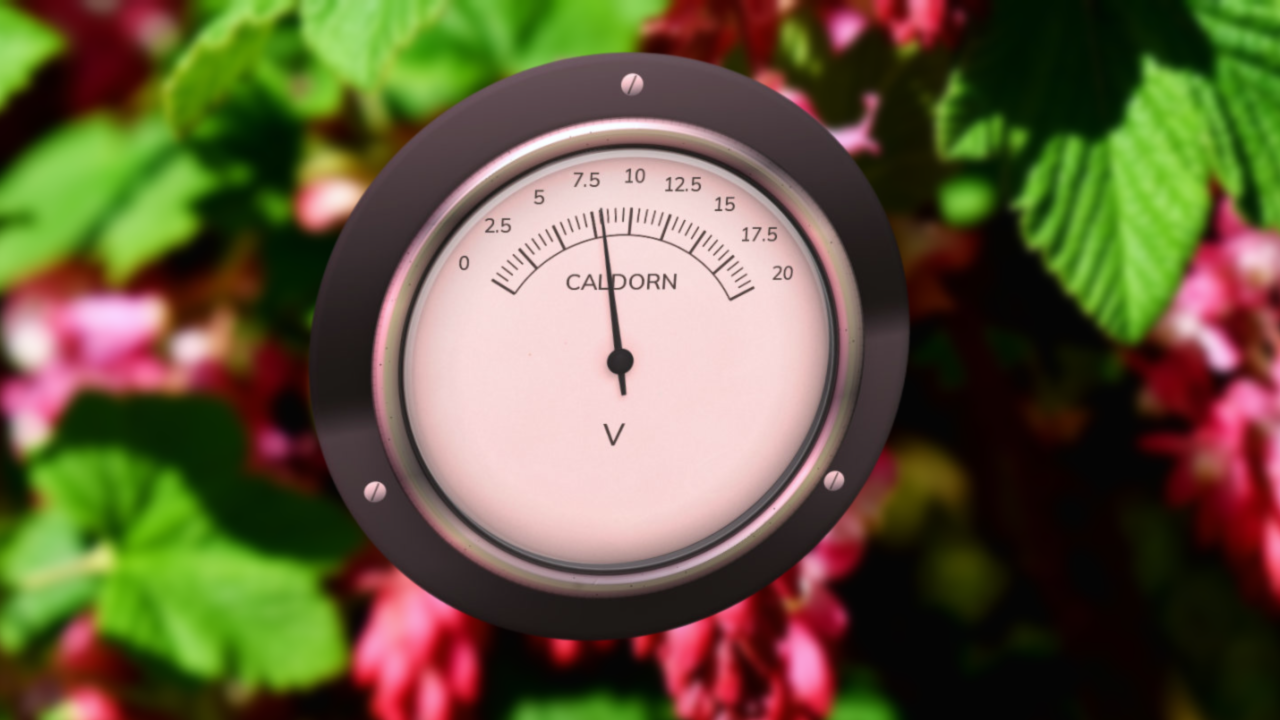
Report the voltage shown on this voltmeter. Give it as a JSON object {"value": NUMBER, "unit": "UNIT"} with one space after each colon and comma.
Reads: {"value": 8, "unit": "V"}
